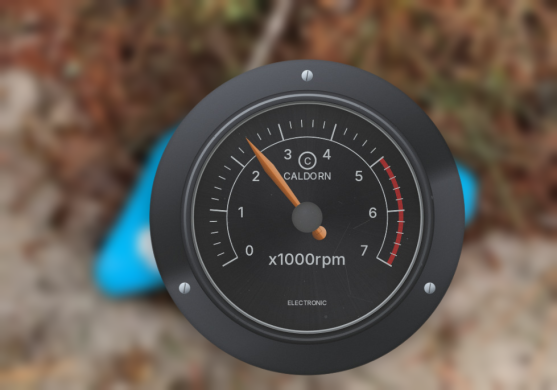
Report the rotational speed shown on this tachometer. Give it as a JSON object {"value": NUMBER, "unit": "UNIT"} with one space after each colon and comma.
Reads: {"value": 2400, "unit": "rpm"}
